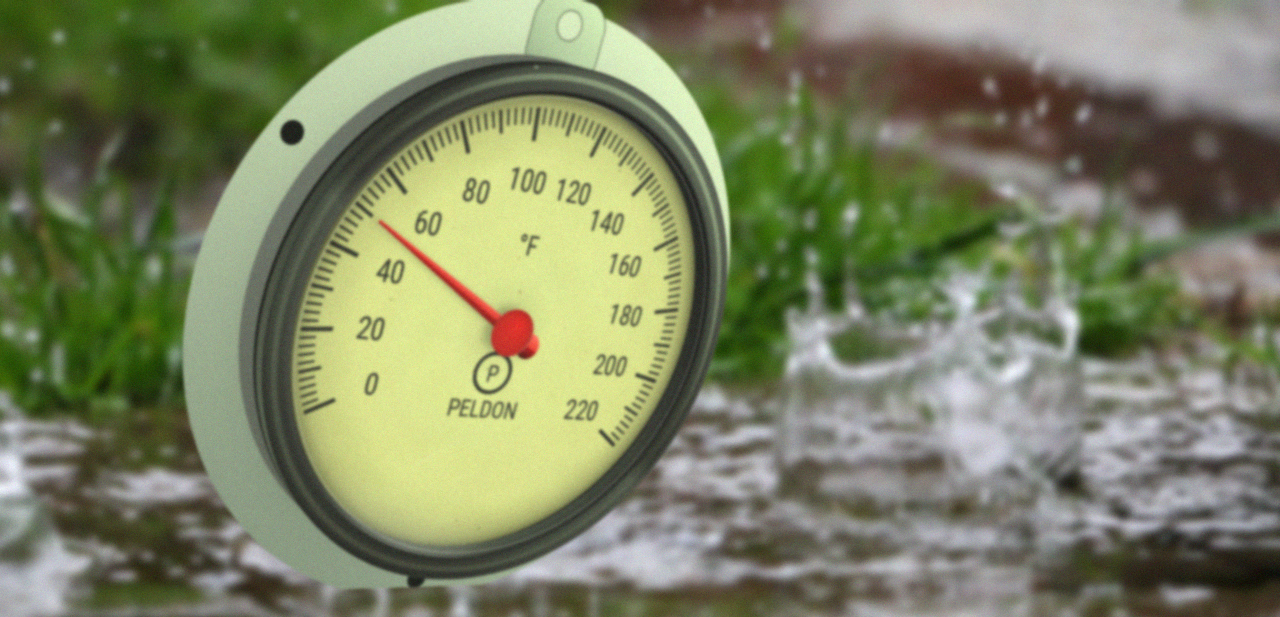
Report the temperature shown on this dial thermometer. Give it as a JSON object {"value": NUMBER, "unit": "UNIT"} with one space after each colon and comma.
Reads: {"value": 50, "unit": "°F"}
